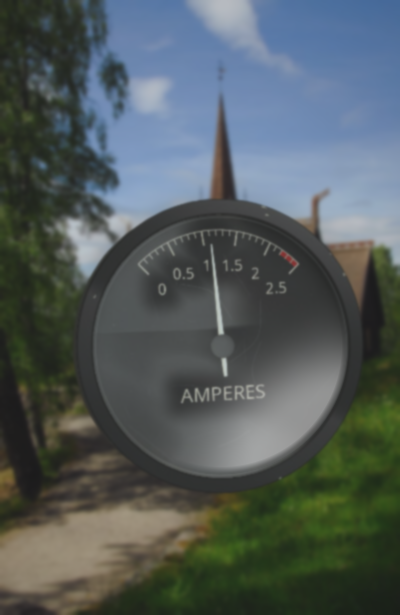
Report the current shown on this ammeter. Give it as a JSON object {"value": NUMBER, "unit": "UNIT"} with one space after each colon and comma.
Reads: {"value": 1.1, "unit": "A"}
